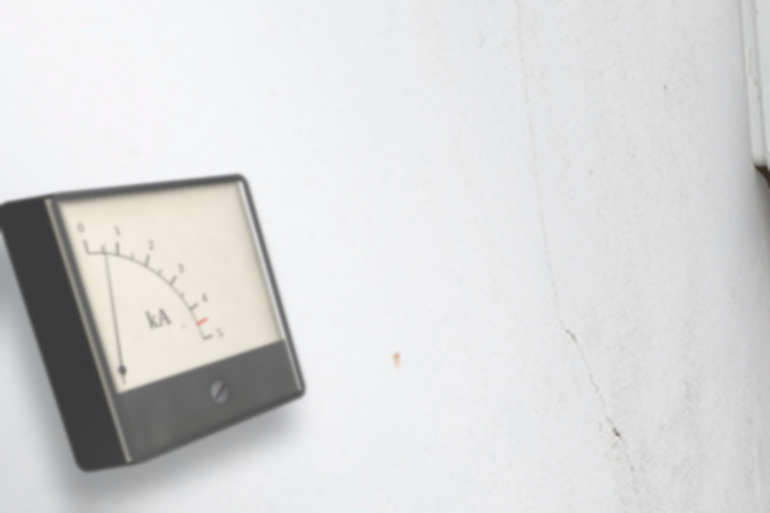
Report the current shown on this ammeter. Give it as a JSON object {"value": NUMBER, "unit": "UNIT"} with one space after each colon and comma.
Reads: {"value": 0.5, "unit": "kA"}
